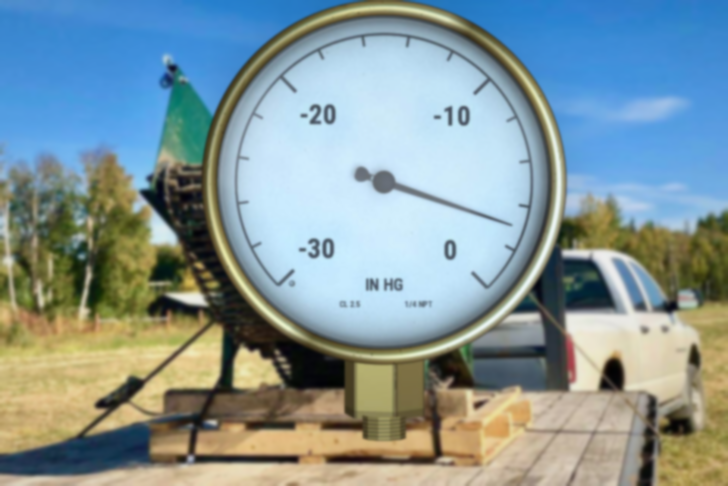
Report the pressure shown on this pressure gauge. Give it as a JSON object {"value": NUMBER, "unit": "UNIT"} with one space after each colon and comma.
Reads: {"value": -3, "unit": "inHg"}
